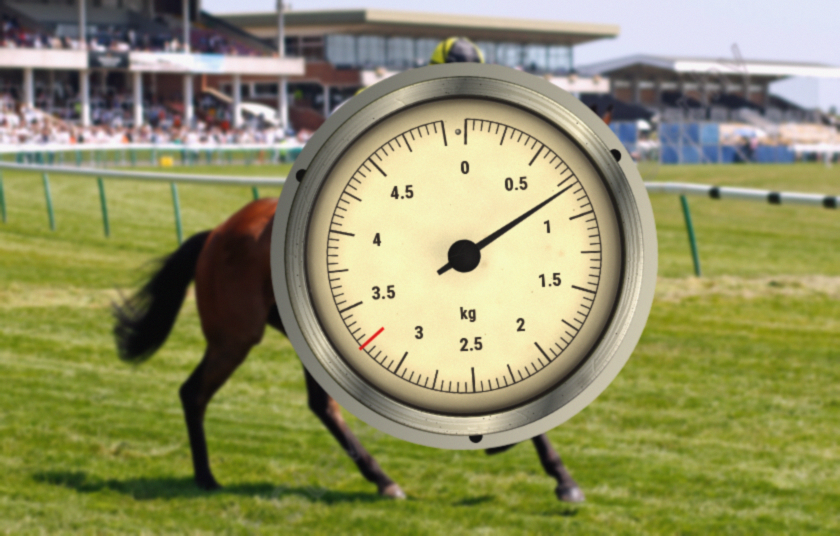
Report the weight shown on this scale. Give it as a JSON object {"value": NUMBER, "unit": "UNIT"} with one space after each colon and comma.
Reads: {"value": 0.8, "unit": "kg"}
